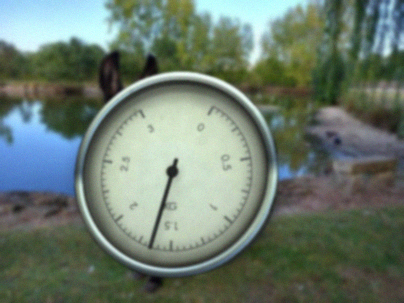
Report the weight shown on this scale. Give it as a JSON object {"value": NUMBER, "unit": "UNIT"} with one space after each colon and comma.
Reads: {"value": 1.65, "unit": "kg"}
